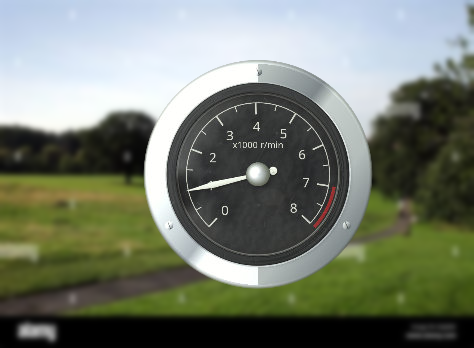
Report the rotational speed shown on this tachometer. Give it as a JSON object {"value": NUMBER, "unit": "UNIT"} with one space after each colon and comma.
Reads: {"value": 1000, "unit": "rpm"}
